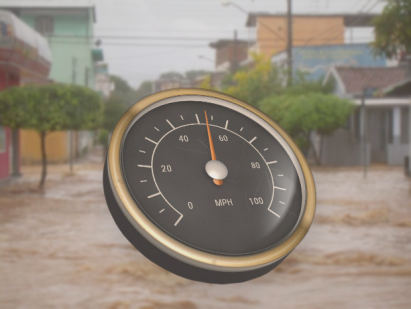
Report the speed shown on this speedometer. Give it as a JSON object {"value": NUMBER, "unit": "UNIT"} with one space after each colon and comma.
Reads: {"value": 52.5, "unit": "mph"}
